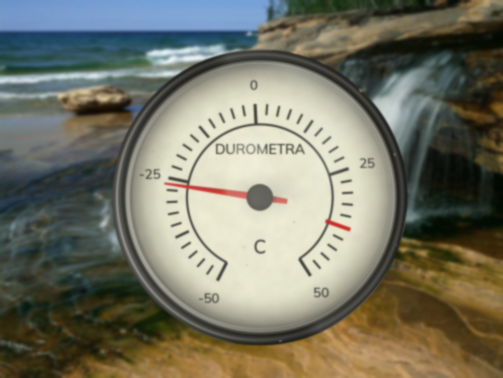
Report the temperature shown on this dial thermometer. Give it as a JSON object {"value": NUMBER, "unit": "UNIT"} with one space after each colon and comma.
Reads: {"value": -26.25, "unit": "°C"}
